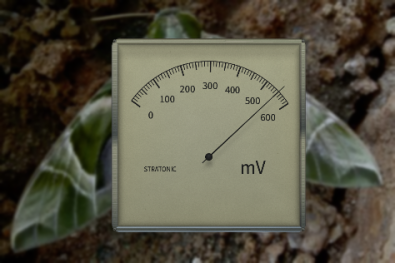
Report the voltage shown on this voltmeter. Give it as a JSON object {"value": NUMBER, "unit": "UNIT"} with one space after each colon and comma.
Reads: {"value": 550, "unit": "mV"}
